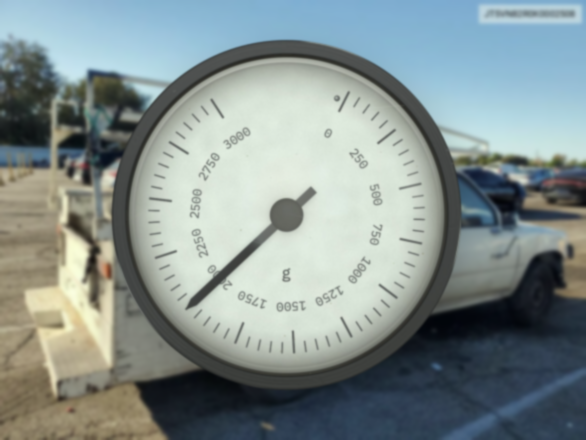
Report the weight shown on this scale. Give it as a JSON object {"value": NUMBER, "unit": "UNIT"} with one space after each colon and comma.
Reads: {"value": 2000, "unit": "g"}
